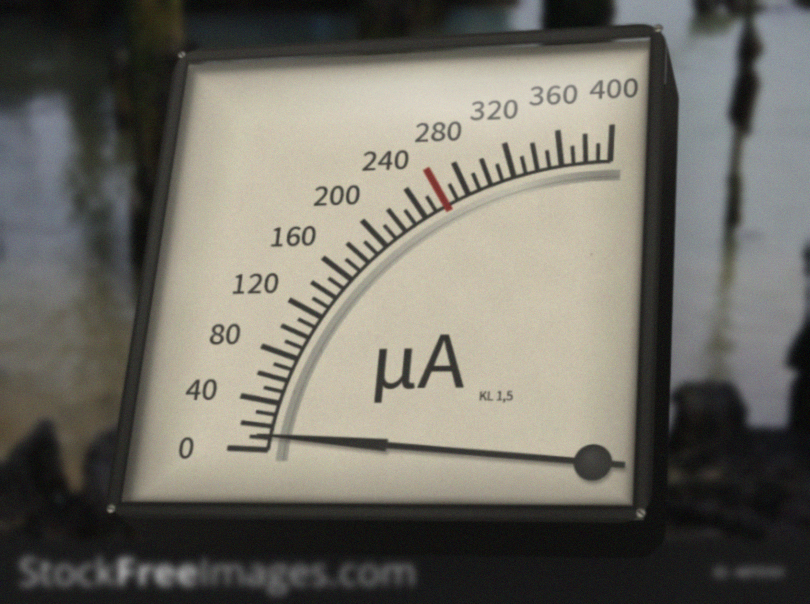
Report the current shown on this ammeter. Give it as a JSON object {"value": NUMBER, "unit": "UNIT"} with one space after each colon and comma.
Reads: {"value": 10, "unit": "µA"}
